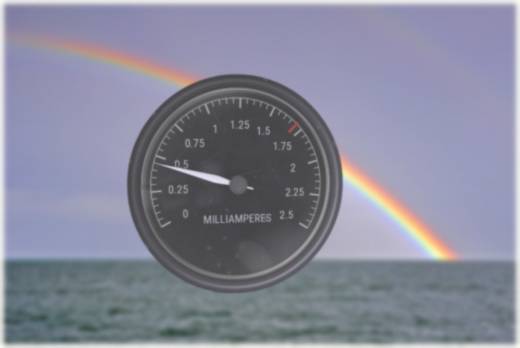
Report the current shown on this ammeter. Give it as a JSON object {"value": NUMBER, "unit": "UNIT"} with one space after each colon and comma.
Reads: {"value": 0.45, "unit": "mA"}
